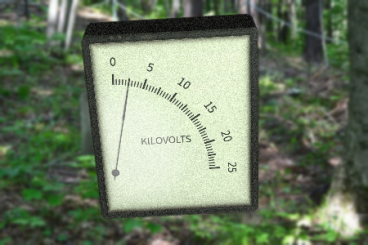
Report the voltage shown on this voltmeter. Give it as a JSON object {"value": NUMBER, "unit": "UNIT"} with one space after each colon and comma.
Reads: {"value": 2.5, "unit": "kV"}
